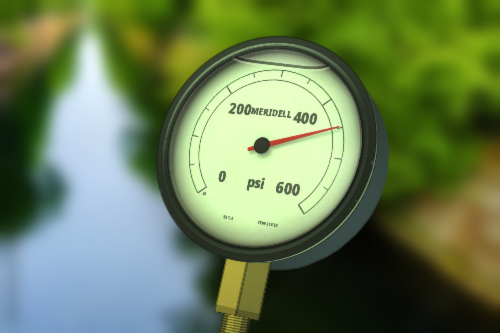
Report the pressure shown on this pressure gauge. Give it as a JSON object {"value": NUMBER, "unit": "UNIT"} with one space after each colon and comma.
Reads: {"value": 450, "unit": "psi"}
